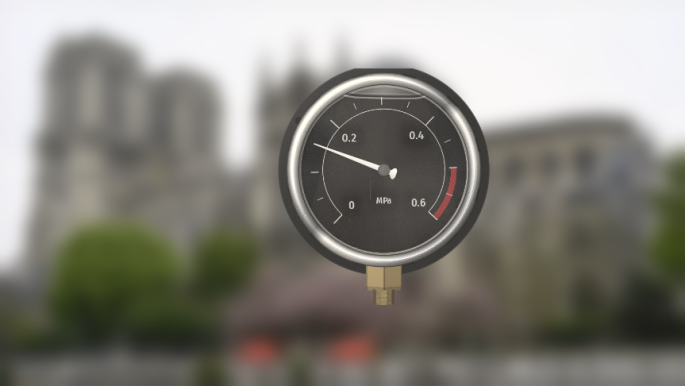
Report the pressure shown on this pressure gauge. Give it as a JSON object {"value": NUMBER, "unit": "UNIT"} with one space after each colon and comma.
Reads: {"value": 0.15, "unit": "MPa"}
